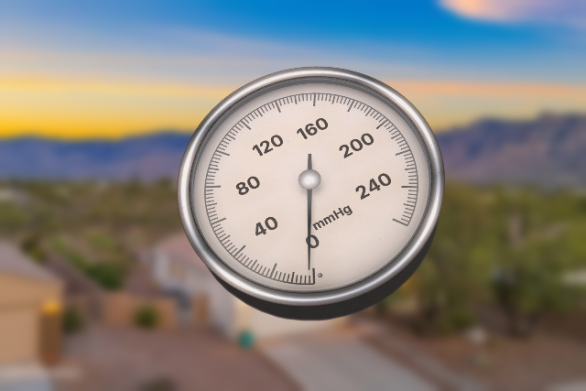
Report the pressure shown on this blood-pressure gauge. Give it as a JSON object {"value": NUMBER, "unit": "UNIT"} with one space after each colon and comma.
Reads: {"value": 2, "unit": "mmHg"}
